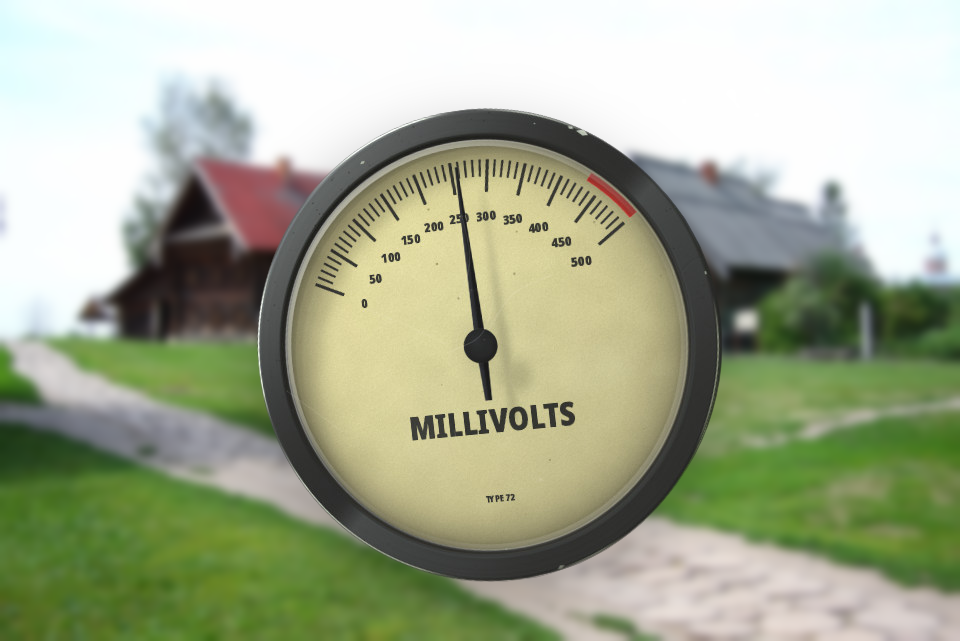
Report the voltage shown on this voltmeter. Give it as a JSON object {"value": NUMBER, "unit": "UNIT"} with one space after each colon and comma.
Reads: {"value": 260, "unit": "mV"}
